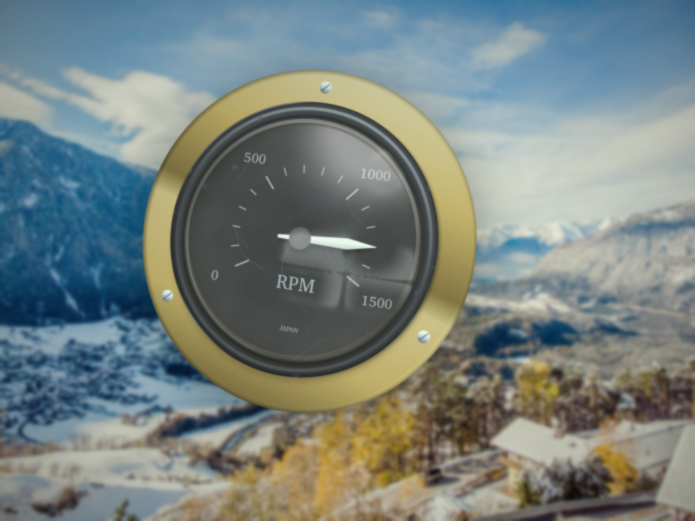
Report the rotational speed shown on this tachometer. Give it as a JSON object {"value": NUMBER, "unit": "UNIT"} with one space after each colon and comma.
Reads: {"value": 1300, "unit": "rpm"}
